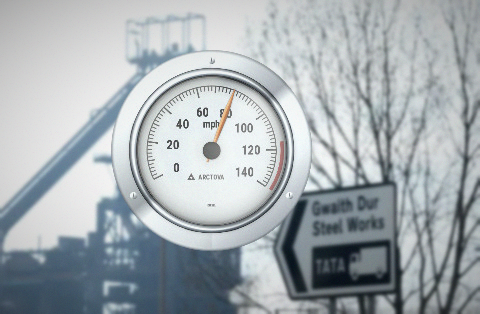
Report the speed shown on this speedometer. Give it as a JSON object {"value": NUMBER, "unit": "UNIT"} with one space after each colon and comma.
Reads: {"value": 80, "unit": "mph"}
